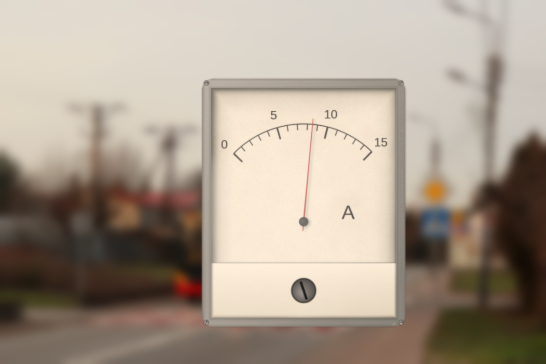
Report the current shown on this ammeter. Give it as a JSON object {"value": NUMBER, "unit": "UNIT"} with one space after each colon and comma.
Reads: {"value": 8.5, "unit": "A"}
